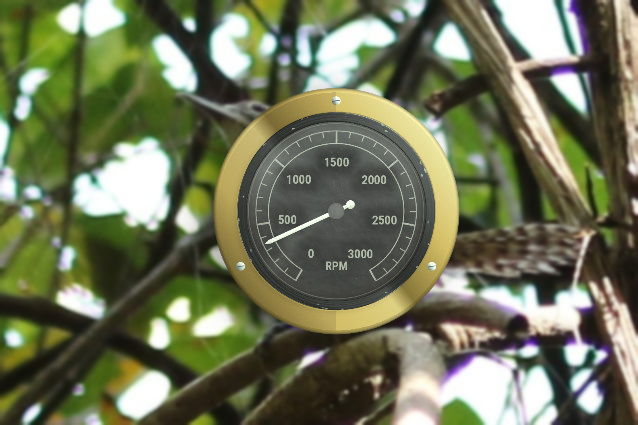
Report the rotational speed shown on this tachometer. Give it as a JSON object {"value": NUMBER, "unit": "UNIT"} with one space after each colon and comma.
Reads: {"value": 350, "unit": "rpm"}
